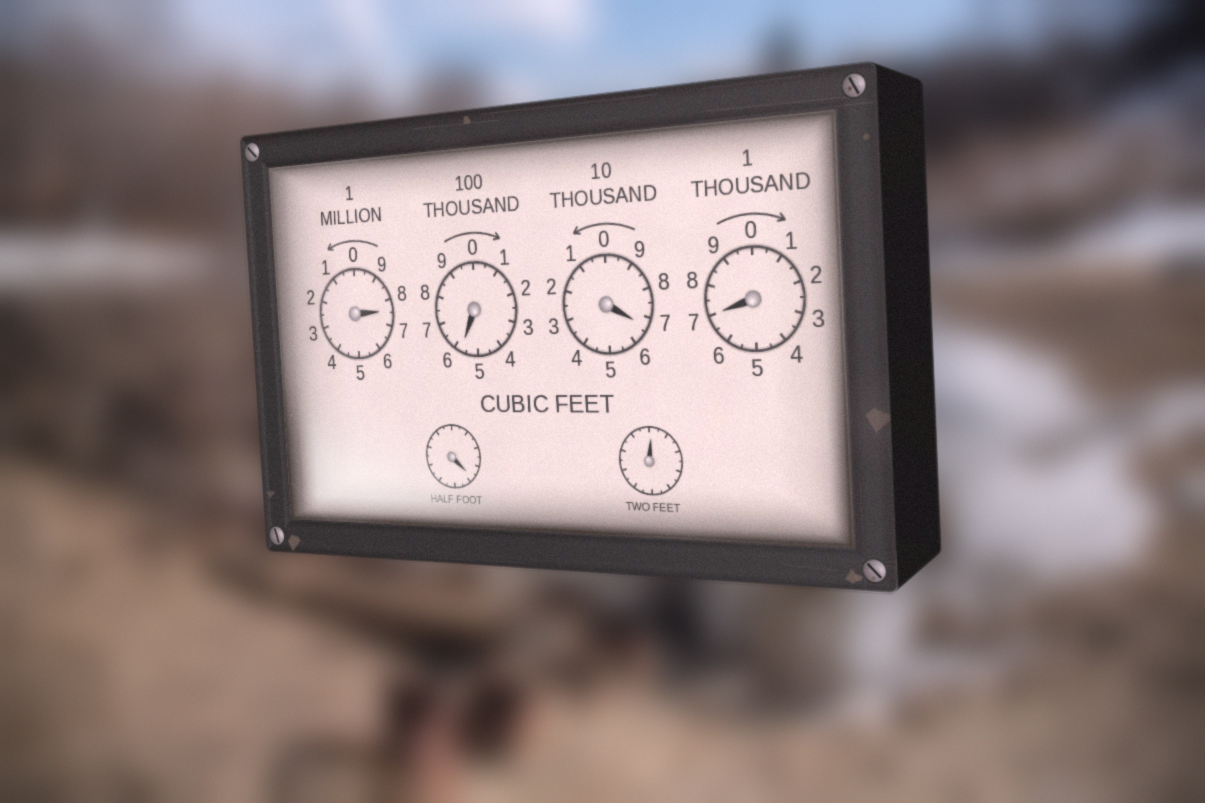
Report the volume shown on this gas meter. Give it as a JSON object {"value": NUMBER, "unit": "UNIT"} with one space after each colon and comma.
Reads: {"value": 756700, "unit": "ft³"}
